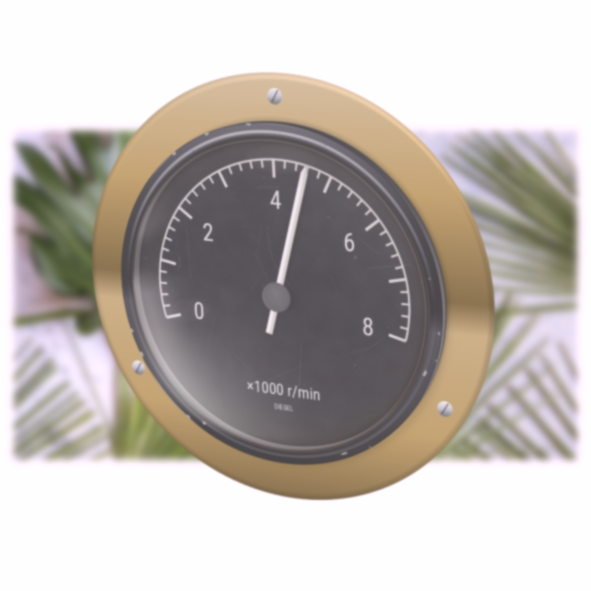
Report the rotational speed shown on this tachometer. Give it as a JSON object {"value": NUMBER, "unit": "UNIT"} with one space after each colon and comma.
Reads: {"value": 4600, "unit": "rpm"}
